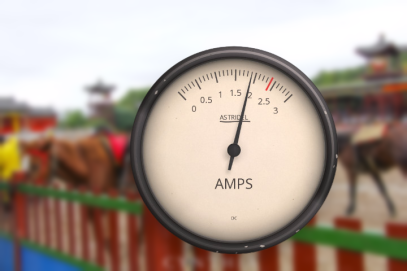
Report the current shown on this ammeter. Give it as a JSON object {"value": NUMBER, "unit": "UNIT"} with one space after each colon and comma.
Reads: {"value": 1.9, "unit": "A"}
